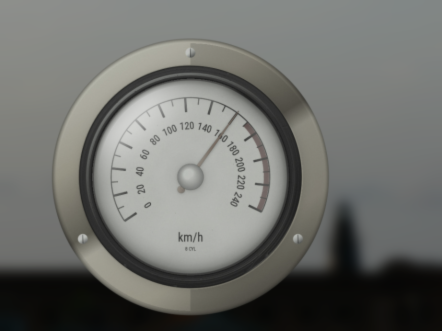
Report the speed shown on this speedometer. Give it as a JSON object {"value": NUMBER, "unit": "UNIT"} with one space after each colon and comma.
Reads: {"value": 160, "unit": "km/h"}
